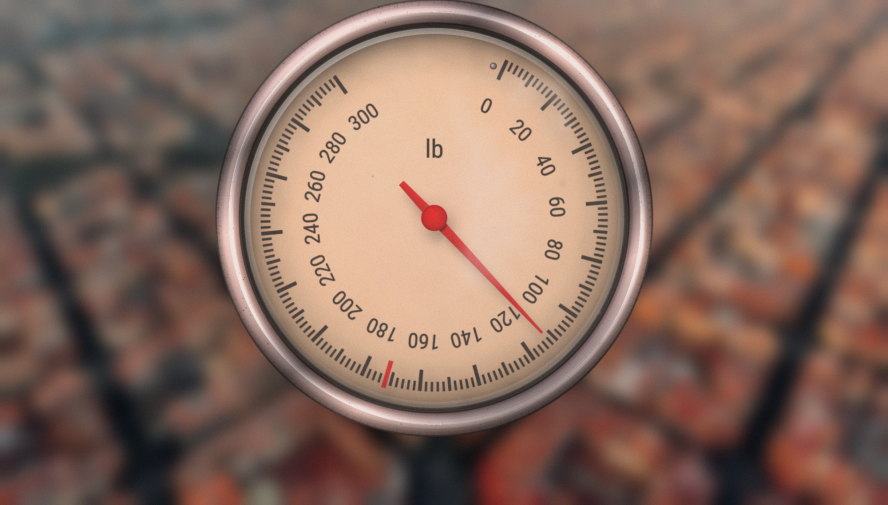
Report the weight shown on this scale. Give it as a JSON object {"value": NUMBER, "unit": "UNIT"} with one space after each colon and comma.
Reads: {"value": 112, "unit": "lb"}
